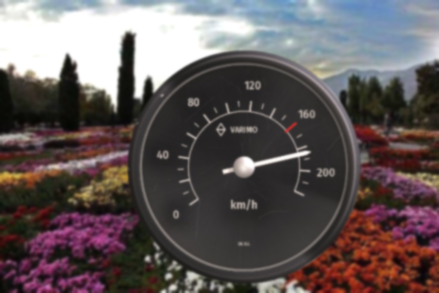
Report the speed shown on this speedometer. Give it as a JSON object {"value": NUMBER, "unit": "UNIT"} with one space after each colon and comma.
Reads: {"value": 185, "unit": "km/h"}
